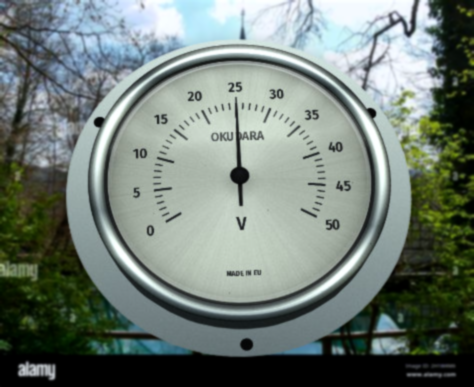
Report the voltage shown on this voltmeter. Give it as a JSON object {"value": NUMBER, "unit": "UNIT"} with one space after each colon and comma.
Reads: {"value": 25, "unit": "V"}
